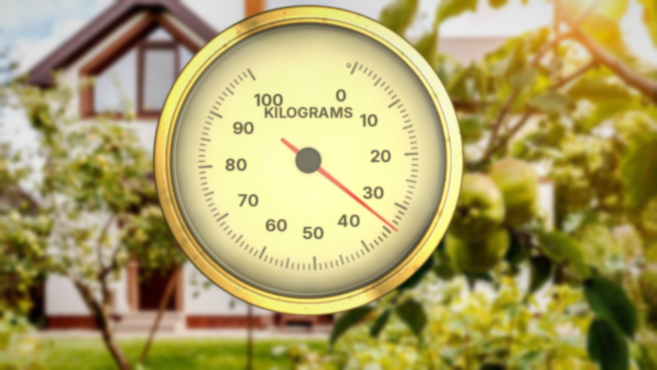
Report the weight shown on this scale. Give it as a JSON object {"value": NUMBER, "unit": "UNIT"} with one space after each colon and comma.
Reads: {"value": 34, "unit": "kg"}
